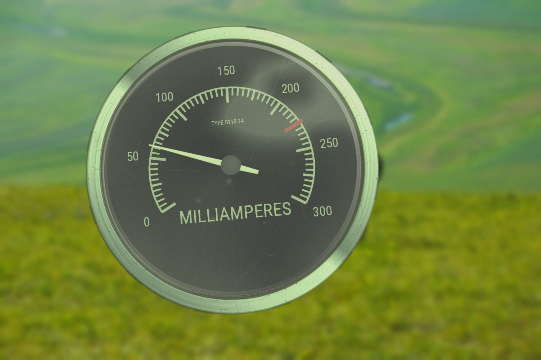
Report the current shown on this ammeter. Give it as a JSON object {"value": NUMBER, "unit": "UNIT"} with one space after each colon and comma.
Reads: {"value": 60, "unit": "mA"}
